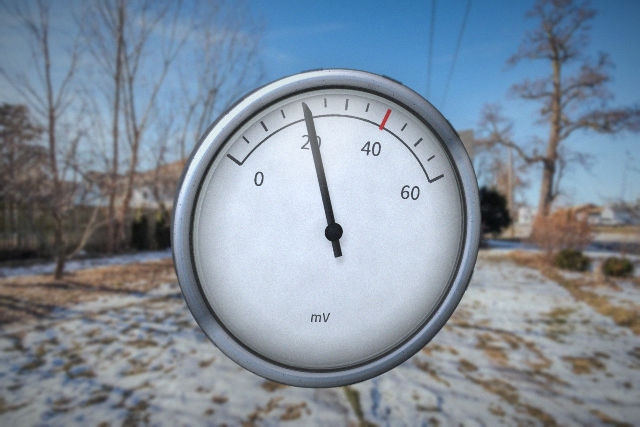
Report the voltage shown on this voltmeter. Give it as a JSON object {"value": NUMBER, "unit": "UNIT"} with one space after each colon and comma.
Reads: {"value": 20, "unit": "mV"}
